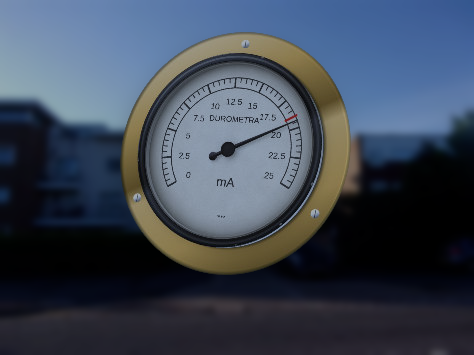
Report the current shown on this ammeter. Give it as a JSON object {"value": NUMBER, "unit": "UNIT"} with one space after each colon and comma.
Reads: {"value": 19.5, "unit": "mA"}
